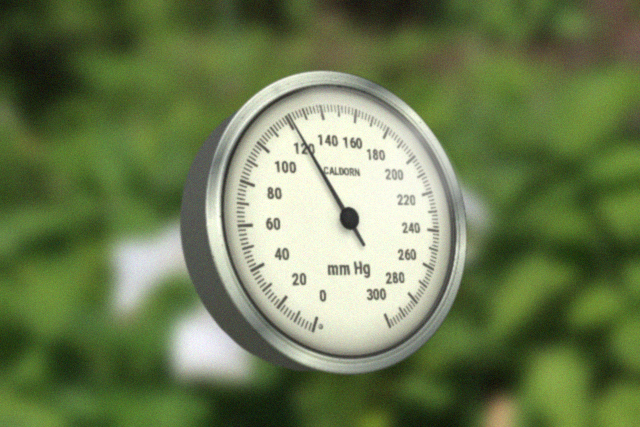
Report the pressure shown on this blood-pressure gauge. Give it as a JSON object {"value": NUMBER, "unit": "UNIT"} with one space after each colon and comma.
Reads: {"value": 120, "unit": "mmHg"}
